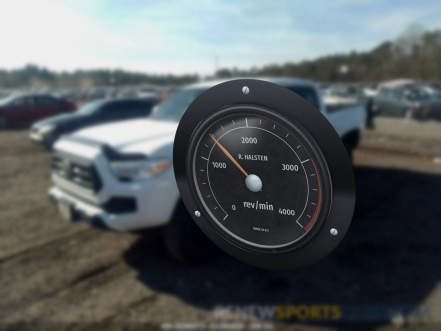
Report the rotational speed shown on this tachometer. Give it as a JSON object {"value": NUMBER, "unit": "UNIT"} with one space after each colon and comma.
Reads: {"value": 1400, "unit": "rpm"}
